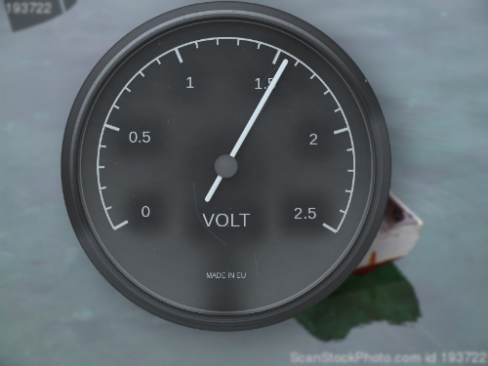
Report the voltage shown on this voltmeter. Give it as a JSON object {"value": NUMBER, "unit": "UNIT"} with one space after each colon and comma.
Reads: {"value": 1.55, "unit": "V"}
